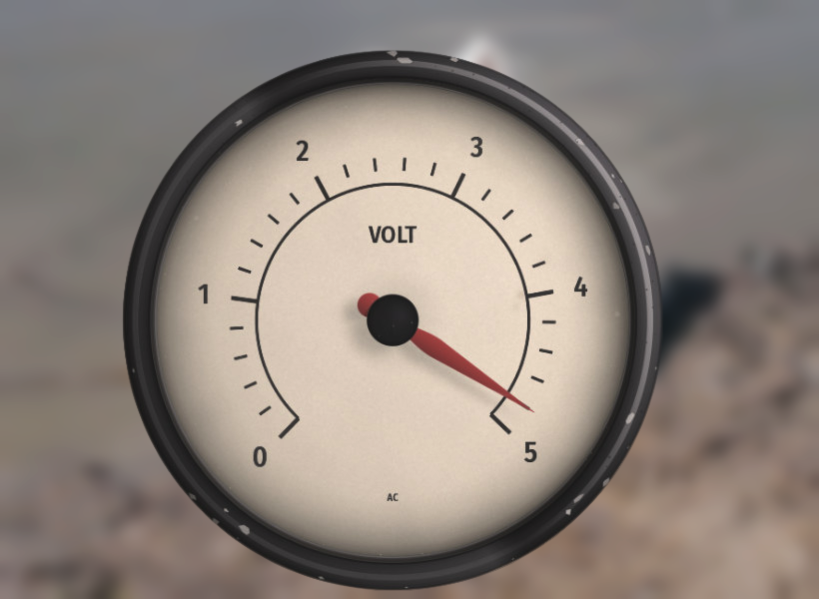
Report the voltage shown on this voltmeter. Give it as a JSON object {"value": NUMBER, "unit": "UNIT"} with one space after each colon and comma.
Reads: {"value": 4.8, "unit": "V"}
